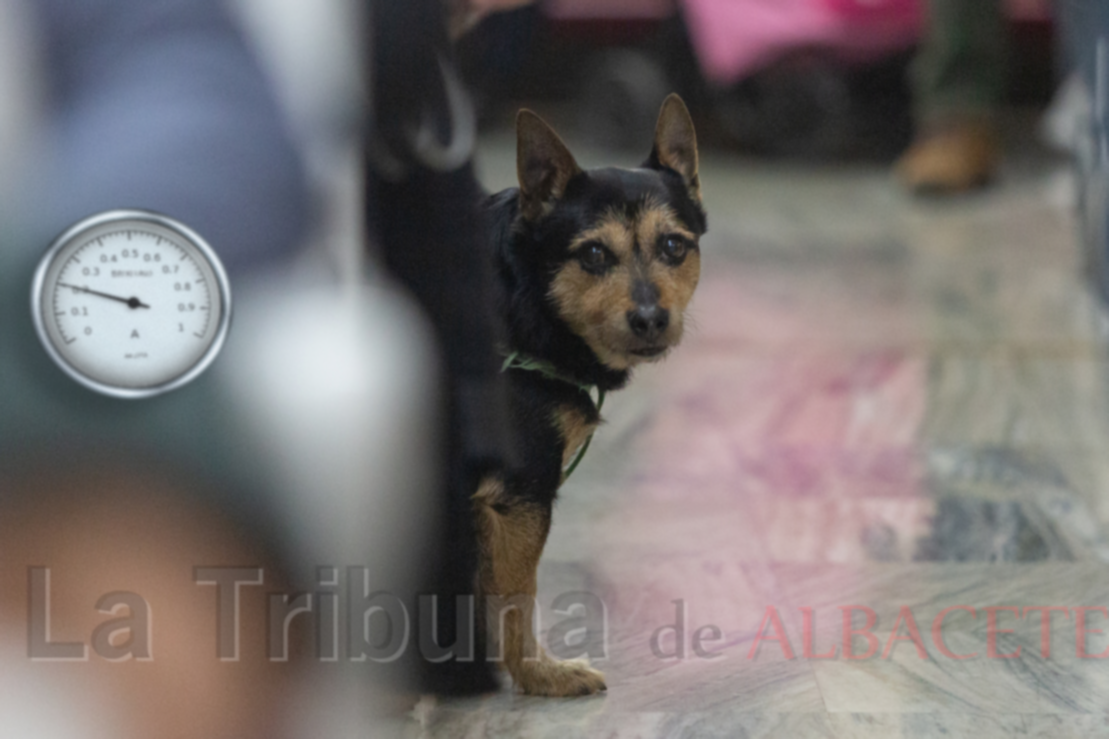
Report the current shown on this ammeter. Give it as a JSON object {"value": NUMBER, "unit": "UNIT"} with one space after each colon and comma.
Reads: {"value": 0.2, "unit": "A"}
